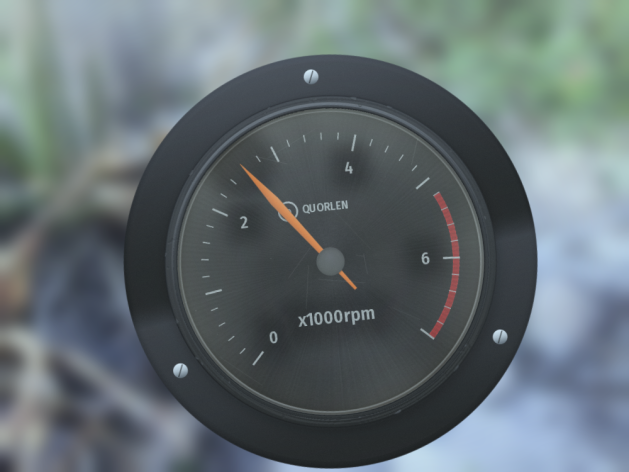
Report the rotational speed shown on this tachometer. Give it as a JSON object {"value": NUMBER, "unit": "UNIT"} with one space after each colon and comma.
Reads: {"value": 2600, "unit": "rpm"}
